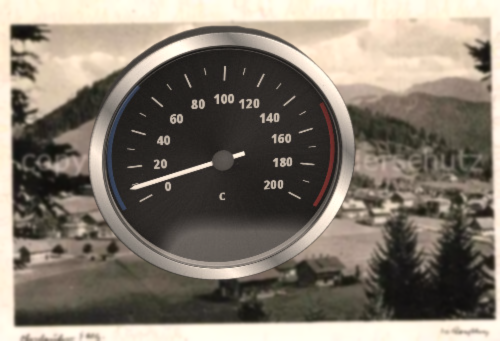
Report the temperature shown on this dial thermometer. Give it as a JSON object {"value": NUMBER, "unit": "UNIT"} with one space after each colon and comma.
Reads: {"value": 10, "unit": "°C"}
